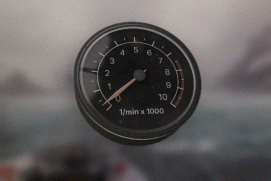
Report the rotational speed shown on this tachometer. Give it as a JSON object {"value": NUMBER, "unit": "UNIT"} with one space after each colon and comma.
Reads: {"value": 250, "unit": "rpm"}
